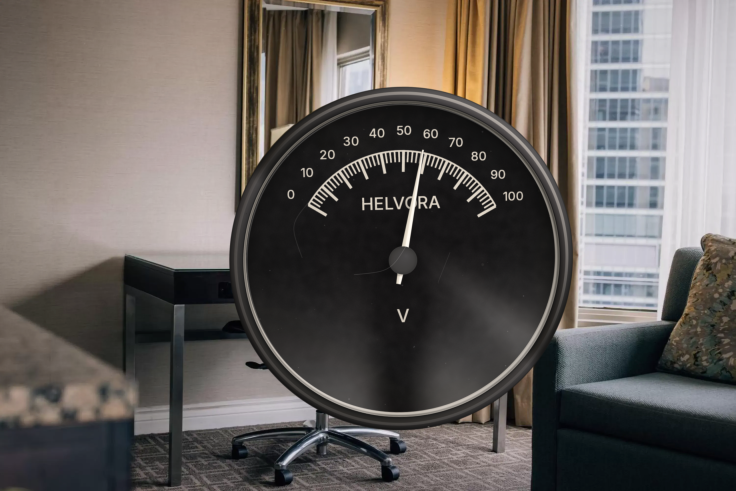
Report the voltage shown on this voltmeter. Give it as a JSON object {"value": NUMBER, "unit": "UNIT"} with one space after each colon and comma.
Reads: {"value": 58, "unit": "V"}
